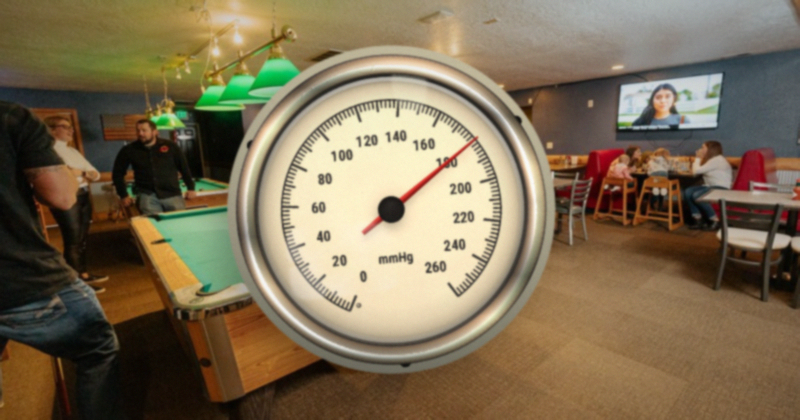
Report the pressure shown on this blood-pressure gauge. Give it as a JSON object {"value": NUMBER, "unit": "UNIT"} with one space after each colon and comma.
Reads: {"value": 180, "unit": "mmHg"}
